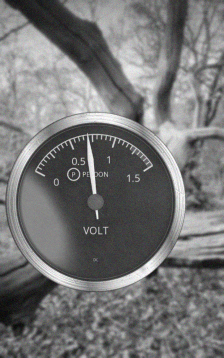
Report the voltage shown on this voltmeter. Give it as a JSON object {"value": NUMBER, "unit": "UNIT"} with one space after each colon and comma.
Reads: {"value": 0.7, "unit": "V"}
